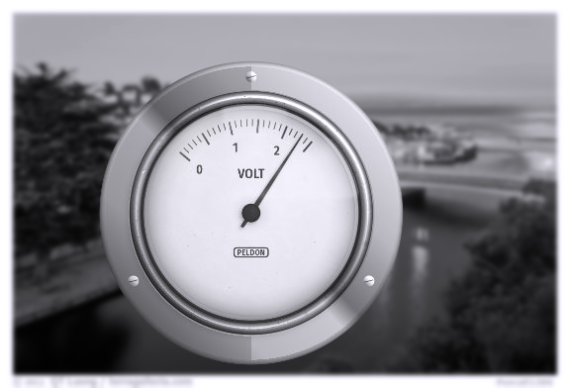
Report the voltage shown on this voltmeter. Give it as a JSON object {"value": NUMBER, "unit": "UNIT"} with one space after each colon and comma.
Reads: {"value": 2.3, "unit": "V"}
